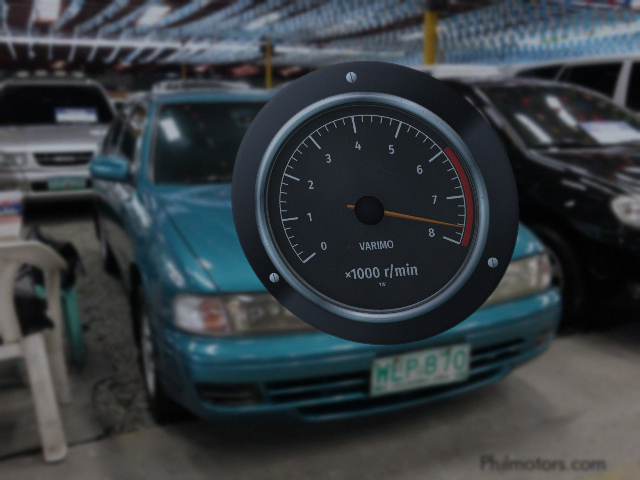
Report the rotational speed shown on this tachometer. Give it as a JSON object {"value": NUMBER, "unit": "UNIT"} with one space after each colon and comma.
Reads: {"value": 7600, "unit": "rpm"}
